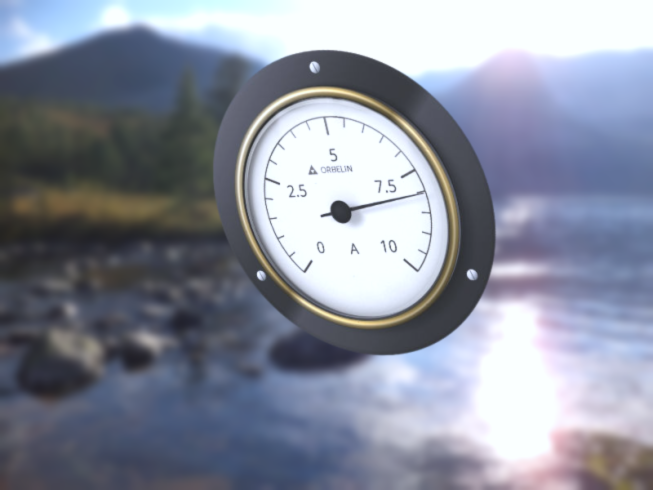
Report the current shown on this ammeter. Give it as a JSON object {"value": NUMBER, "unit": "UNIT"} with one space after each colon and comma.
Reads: {"value": 8, "unit": "A"}
